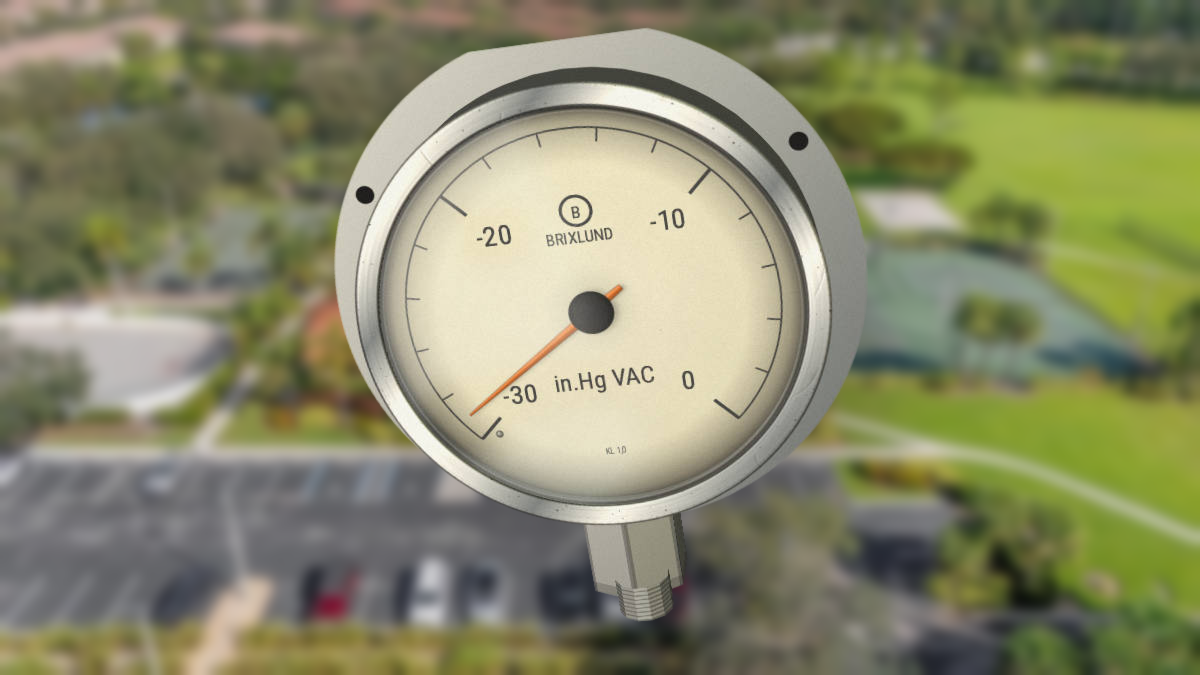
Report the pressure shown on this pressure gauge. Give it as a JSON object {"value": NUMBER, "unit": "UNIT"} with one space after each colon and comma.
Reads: {"value": -29, "unit": "inHg"}
